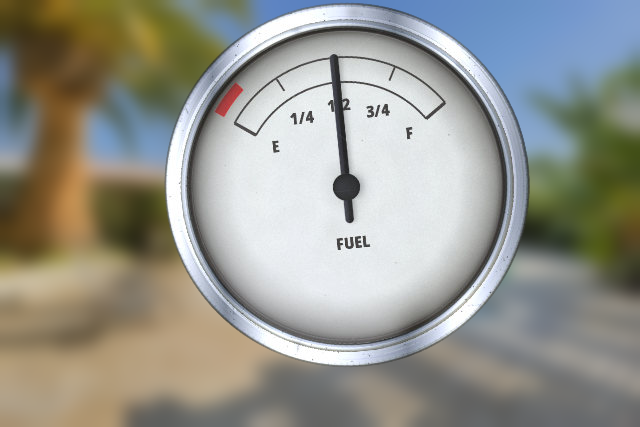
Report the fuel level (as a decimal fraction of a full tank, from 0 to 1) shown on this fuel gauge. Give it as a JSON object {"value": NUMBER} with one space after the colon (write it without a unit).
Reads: {"value": 0.5}
